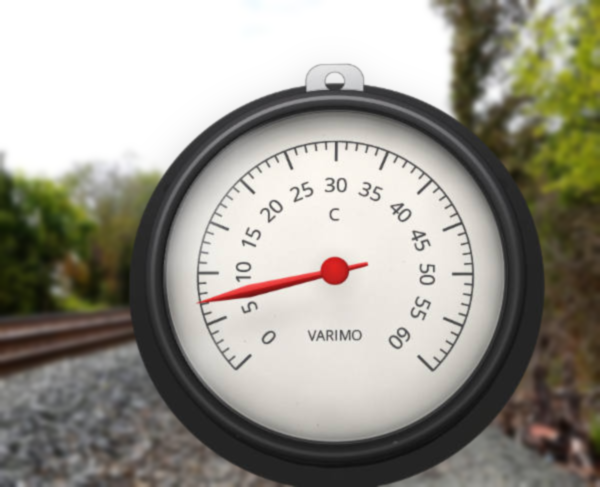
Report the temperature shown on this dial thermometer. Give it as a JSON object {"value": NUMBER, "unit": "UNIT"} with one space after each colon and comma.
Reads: {"value": 7, "unit": "°C"}
